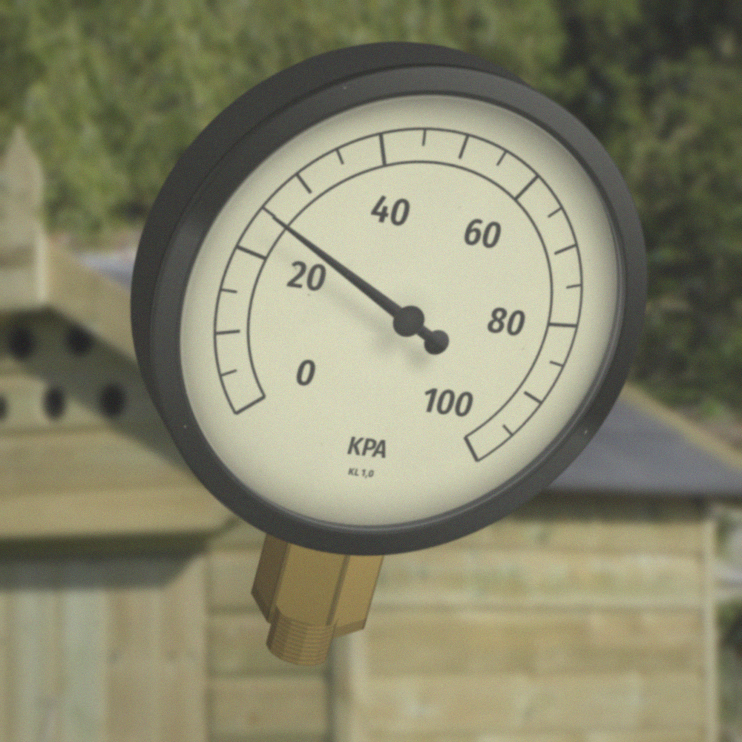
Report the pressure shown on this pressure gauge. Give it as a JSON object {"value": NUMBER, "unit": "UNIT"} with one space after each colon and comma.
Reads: {"value": 25, "unit": "kPa"}
